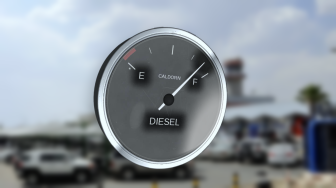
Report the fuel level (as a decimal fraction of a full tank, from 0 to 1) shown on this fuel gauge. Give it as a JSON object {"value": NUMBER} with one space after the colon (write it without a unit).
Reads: {"value": 0.875}
